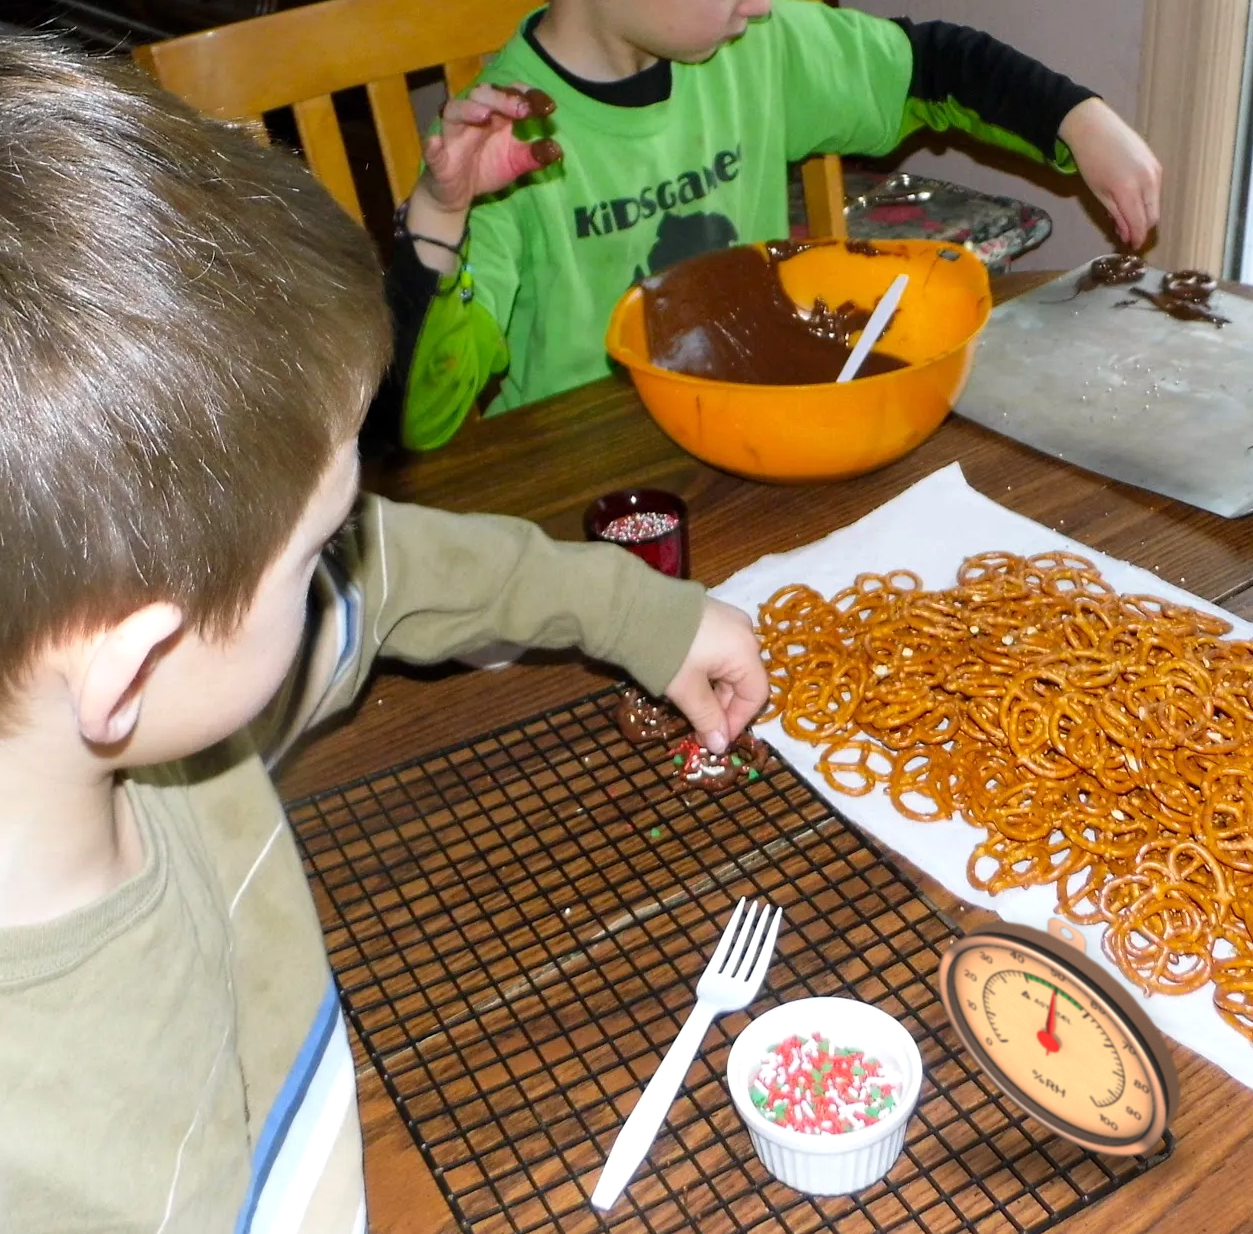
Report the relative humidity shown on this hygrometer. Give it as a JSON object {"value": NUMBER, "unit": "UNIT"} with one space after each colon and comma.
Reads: {"value": 50, "unit": "%"}
